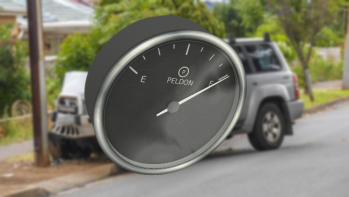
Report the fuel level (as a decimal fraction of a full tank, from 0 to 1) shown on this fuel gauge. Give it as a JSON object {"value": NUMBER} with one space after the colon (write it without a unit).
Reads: {"value": 1}
